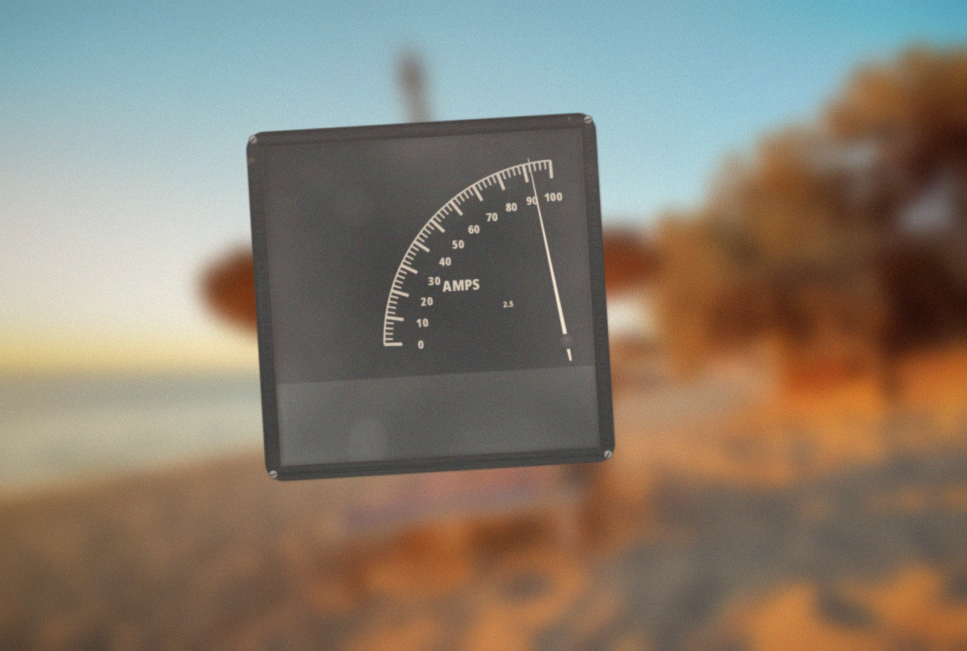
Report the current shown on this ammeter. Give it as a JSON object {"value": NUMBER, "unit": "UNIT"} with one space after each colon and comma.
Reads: {"value": 92, "unit": "A"}
